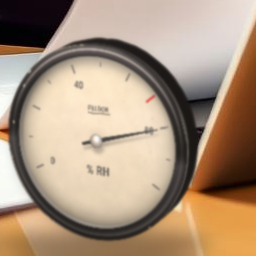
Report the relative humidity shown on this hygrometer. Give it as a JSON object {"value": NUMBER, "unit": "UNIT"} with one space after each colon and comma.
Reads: {"value": 80, "unit": "%"}
